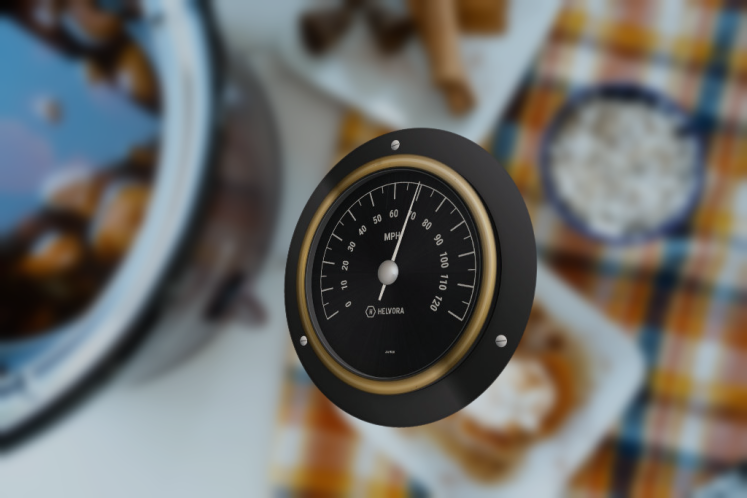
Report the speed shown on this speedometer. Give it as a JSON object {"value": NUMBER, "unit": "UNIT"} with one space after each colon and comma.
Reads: {"value": 70, "unit": "mph"}
